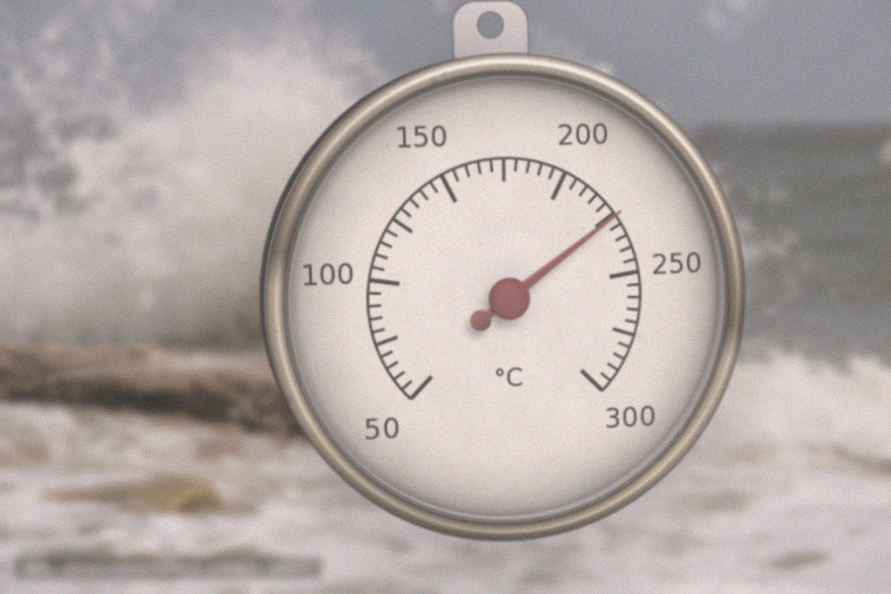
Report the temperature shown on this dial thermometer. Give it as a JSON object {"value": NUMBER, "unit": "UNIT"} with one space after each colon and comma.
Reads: {"value": 225, "unit": "°C"}
